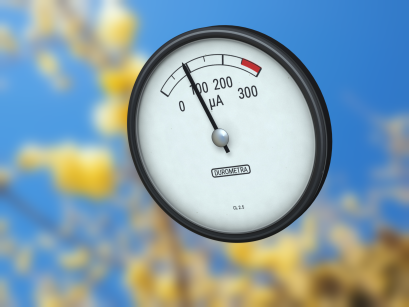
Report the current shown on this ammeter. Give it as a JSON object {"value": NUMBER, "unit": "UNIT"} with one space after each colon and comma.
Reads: {"value": 100, "unit": "µA"}
